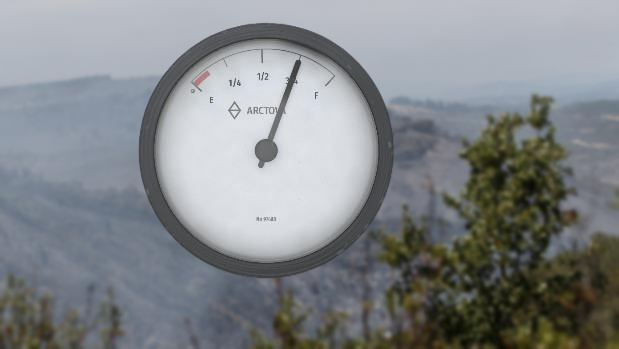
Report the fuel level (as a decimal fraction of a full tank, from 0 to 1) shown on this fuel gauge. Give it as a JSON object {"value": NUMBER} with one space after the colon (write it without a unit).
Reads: {"value": 0.75}
